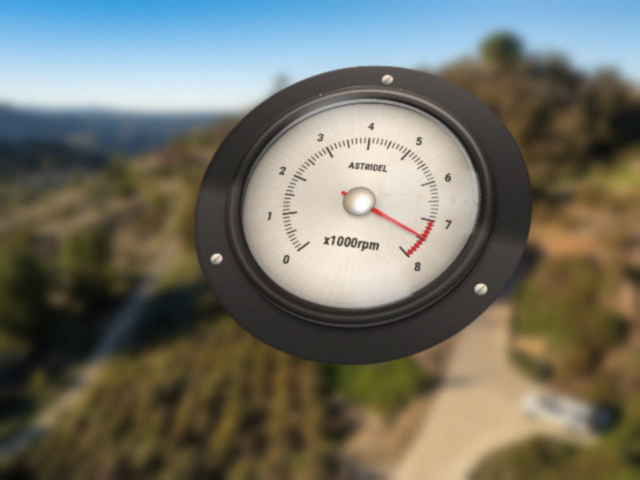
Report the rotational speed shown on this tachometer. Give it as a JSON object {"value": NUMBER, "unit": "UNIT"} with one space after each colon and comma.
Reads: {"value": 7500, "unit": "rpm"}
